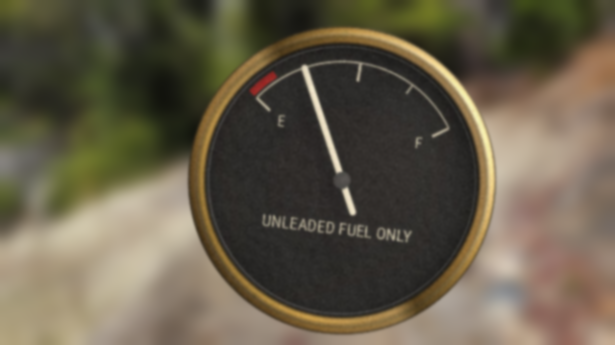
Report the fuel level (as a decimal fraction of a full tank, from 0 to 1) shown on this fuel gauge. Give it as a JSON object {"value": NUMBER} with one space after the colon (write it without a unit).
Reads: {"value": 0.25}
